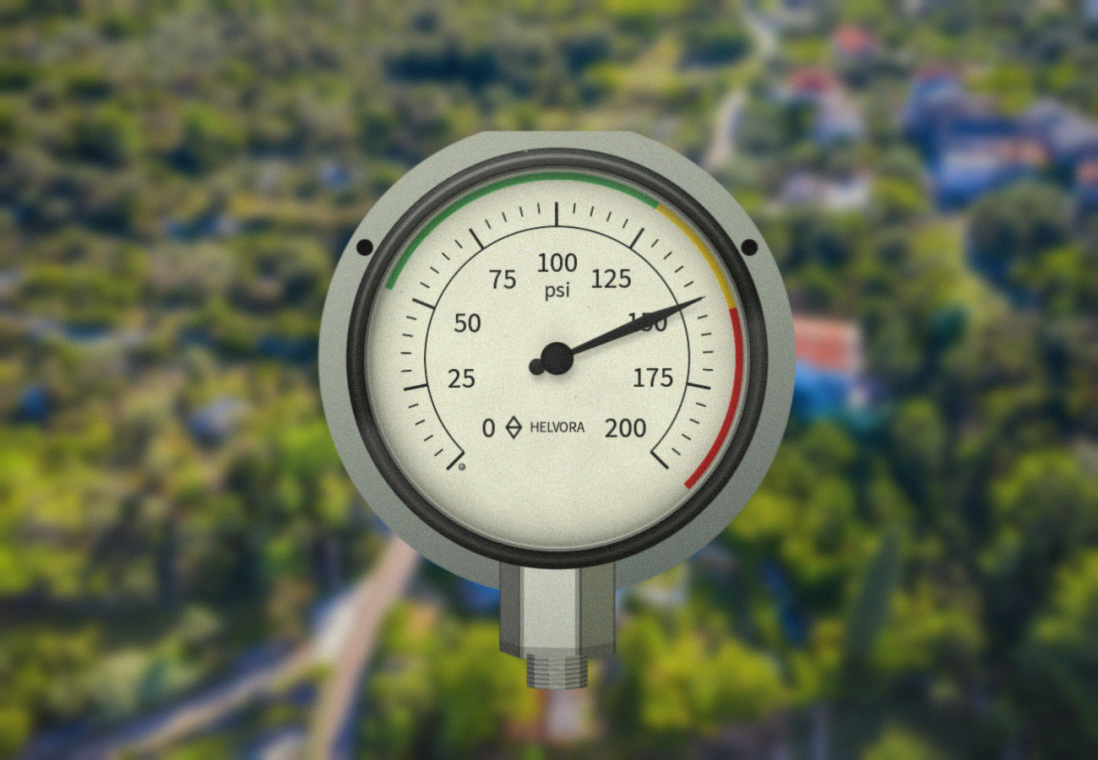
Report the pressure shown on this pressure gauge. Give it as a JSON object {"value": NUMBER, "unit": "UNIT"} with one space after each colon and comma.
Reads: {"value": 150, "unit": "psi"}
